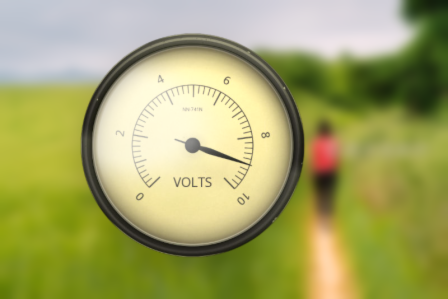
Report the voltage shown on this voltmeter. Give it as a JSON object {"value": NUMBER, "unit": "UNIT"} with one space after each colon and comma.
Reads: {"value": 9, "unit": "V"}
